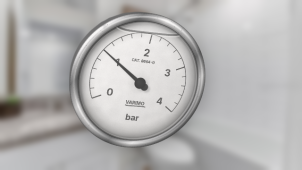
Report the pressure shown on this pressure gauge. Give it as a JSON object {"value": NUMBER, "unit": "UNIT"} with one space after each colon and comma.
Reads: {"value": 1, "unit": "bar"}
